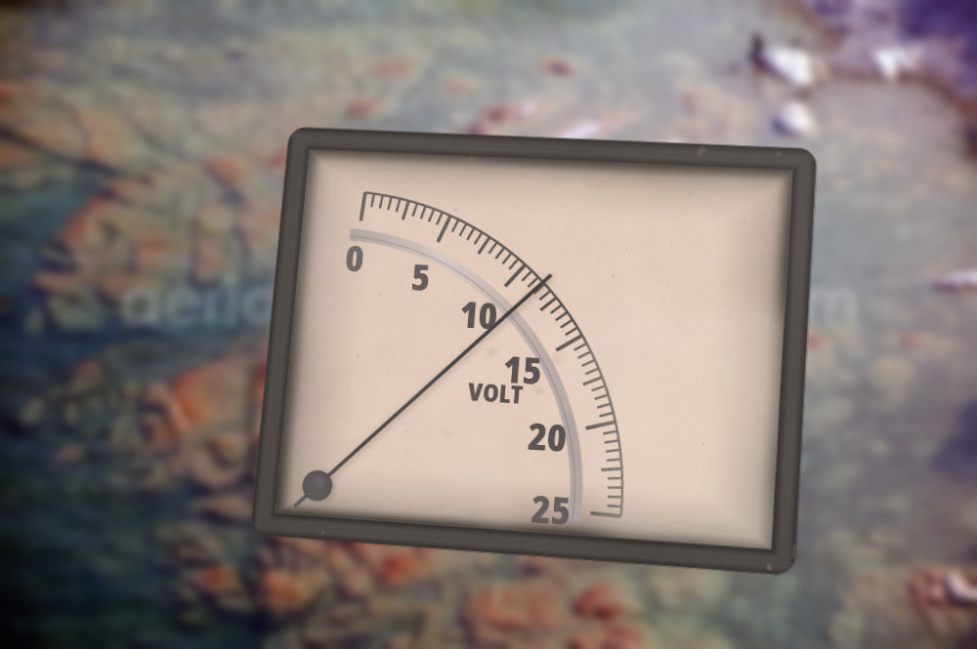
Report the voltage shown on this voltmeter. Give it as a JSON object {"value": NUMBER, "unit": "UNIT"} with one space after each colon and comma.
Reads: {"value": 11.5, "unit": "V"}
